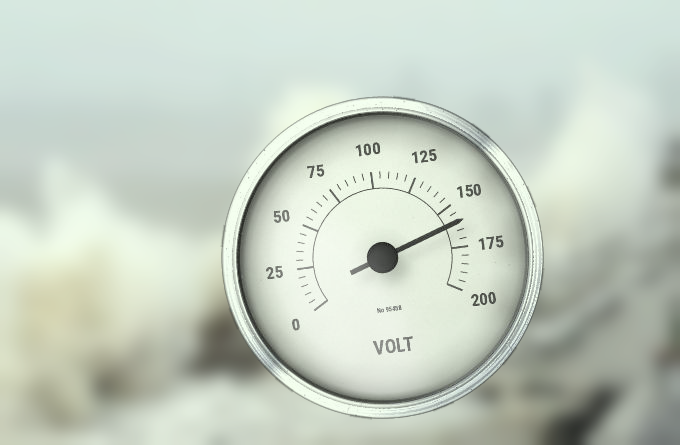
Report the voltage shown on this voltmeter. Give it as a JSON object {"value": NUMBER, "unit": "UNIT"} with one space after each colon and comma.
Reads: {"value": 160, "unit": "V"}
